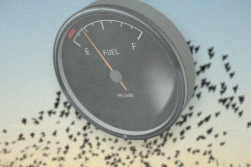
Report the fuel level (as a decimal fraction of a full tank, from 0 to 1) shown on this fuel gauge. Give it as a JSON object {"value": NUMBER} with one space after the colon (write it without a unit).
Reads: {"value": 0.25}
